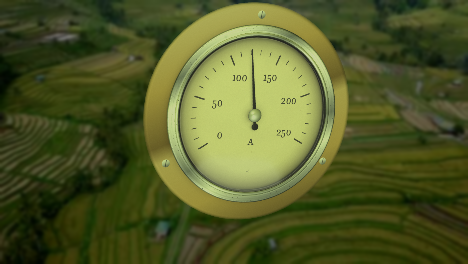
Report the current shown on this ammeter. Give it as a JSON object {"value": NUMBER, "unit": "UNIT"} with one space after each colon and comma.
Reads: {"value": 120, "unit": "A"}
